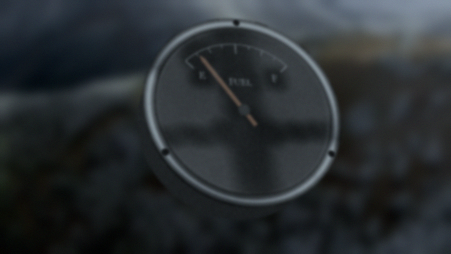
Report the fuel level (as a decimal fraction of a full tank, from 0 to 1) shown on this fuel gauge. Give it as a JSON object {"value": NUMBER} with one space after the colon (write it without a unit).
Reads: {"value": 0.125}
